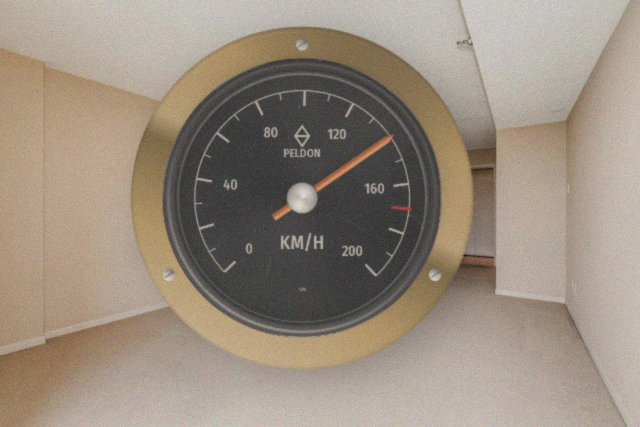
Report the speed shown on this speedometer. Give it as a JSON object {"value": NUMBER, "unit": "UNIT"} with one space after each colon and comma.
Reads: {"value": 140, "unit": "km/h"}
